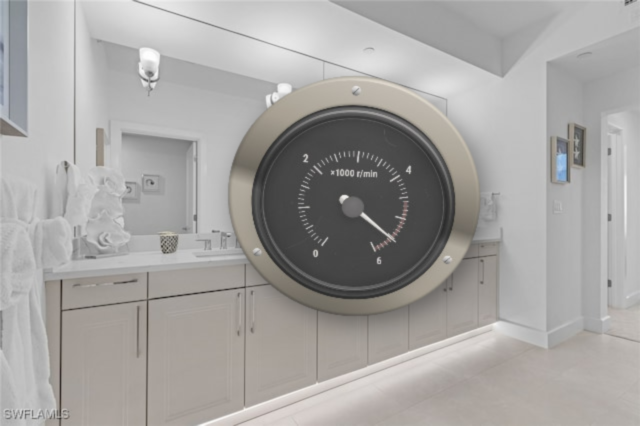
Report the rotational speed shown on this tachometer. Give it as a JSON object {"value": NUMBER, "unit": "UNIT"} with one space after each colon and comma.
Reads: {"value": 5500, "unit": "rpm"}
